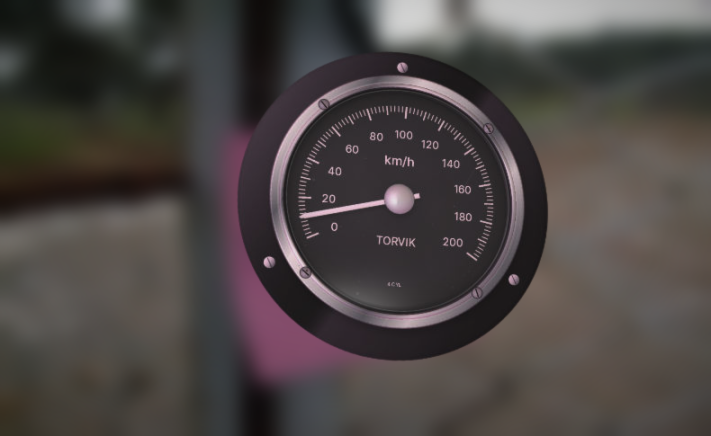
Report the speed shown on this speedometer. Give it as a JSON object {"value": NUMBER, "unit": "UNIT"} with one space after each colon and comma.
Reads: {"value": 10, "unit": "km/h"}
